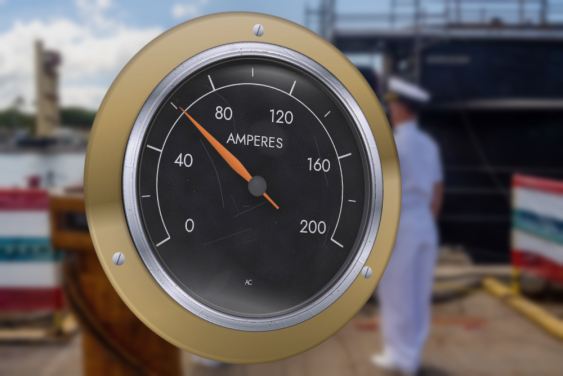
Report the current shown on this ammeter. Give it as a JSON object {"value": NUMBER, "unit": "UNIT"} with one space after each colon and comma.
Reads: {"value": 60, "unit": "A"}
